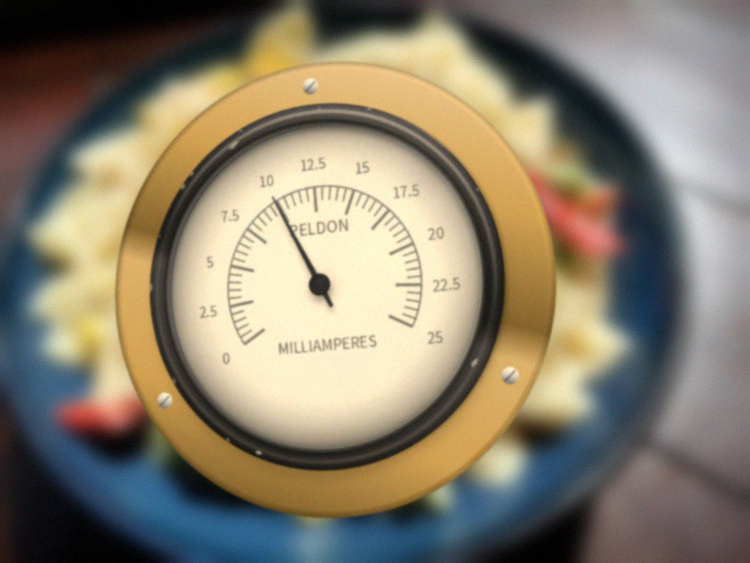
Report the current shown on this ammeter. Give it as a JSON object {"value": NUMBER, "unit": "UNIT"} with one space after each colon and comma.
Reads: {"value": 10, "unit": "mA"}
